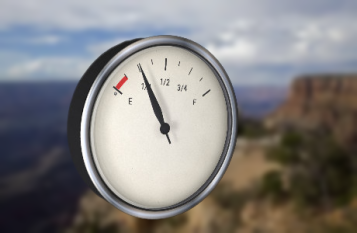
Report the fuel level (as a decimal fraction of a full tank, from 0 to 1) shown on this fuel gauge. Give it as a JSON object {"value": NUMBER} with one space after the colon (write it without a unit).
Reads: {"value": 0.25}
